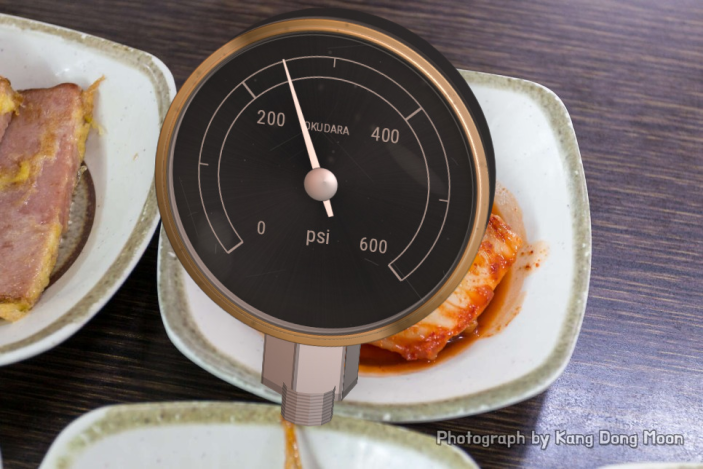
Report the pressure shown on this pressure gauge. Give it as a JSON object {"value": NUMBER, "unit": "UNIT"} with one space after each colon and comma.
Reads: {"value": 250, "unit": "psi"}
